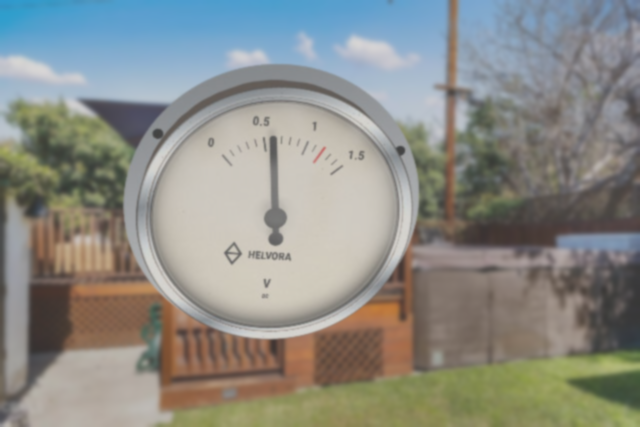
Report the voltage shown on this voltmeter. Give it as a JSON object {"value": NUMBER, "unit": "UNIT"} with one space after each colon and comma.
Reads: {"value": 0.6, "unit": "V"}
